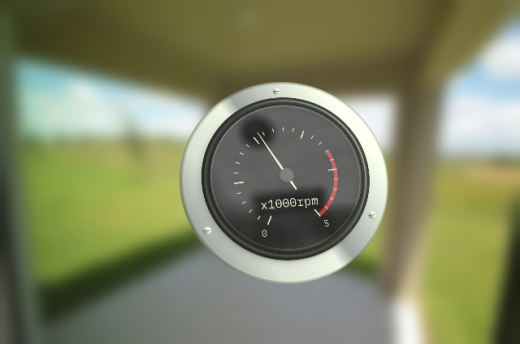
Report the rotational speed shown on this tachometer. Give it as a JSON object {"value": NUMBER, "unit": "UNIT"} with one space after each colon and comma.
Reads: {"value": 2100, "unit": "rpm"}
